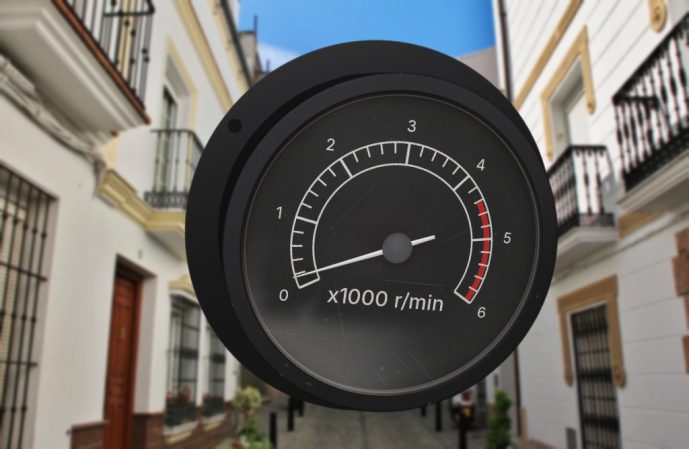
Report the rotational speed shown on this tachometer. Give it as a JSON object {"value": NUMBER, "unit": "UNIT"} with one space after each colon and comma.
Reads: {"value": 200, "unit": "rpm"}
